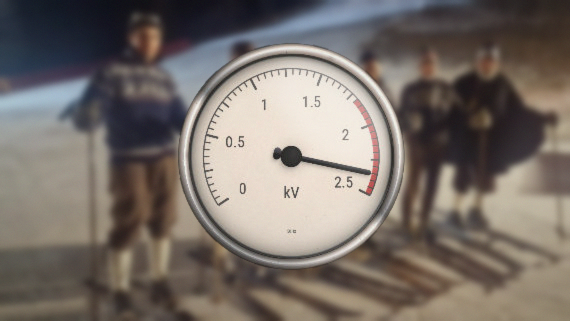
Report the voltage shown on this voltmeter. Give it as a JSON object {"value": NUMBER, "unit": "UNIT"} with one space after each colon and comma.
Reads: {"value": 2.35, "unit": "kV"}
